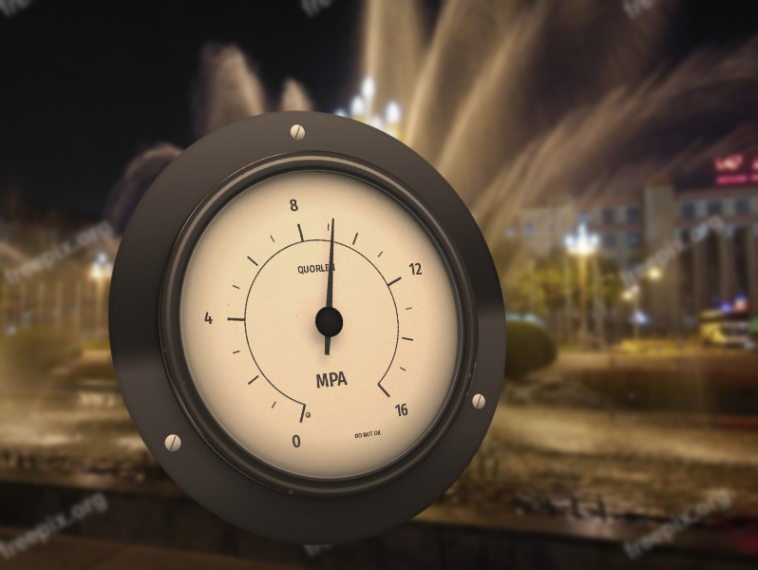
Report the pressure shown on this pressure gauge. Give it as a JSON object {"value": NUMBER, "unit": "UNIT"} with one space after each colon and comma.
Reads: {"value": 9, "unit": "MPa"}
